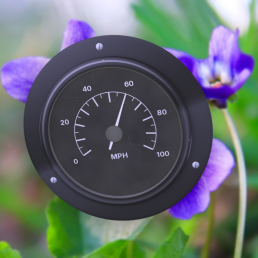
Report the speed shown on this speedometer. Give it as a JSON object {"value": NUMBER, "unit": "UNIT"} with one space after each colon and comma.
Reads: {"value": 60, "unit": "mph"}
